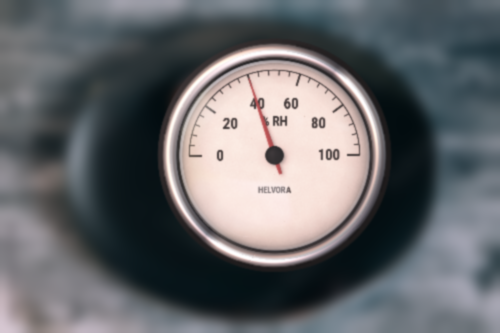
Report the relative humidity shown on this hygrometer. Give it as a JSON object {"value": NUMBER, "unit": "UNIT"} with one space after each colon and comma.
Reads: {"value": 40, "unit": "%"}
